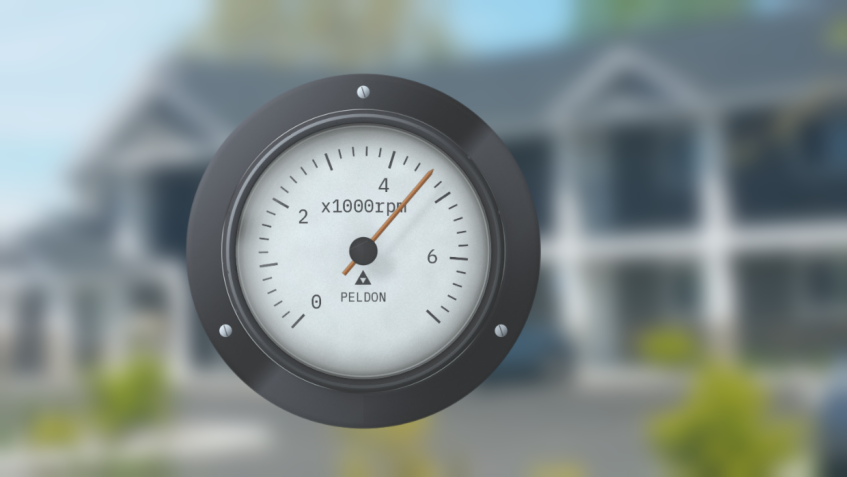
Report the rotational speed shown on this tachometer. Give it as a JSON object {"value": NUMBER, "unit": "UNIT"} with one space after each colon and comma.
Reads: {"value": 4600, "unit": "rpm"}
